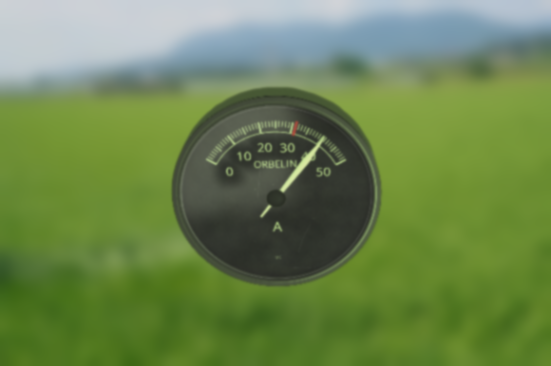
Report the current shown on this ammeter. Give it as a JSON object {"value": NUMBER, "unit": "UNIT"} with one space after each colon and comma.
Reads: {"value": 40, "unit": "A"}
